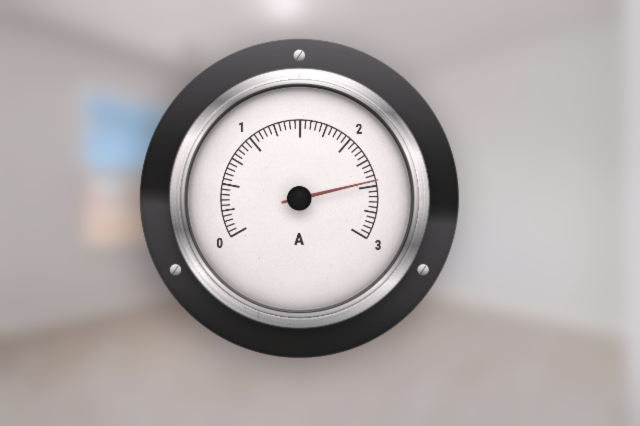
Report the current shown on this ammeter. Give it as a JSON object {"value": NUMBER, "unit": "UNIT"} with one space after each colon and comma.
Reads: {"value": 2.45, "unit": "A"}
